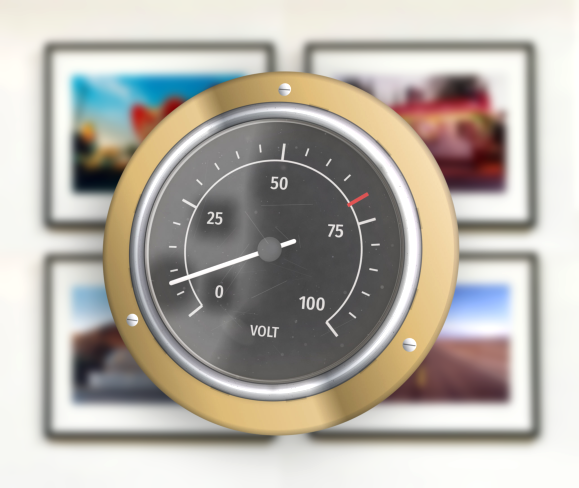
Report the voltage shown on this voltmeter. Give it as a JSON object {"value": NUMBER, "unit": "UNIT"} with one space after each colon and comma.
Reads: {"value": 7.5, "unit": "V"}
